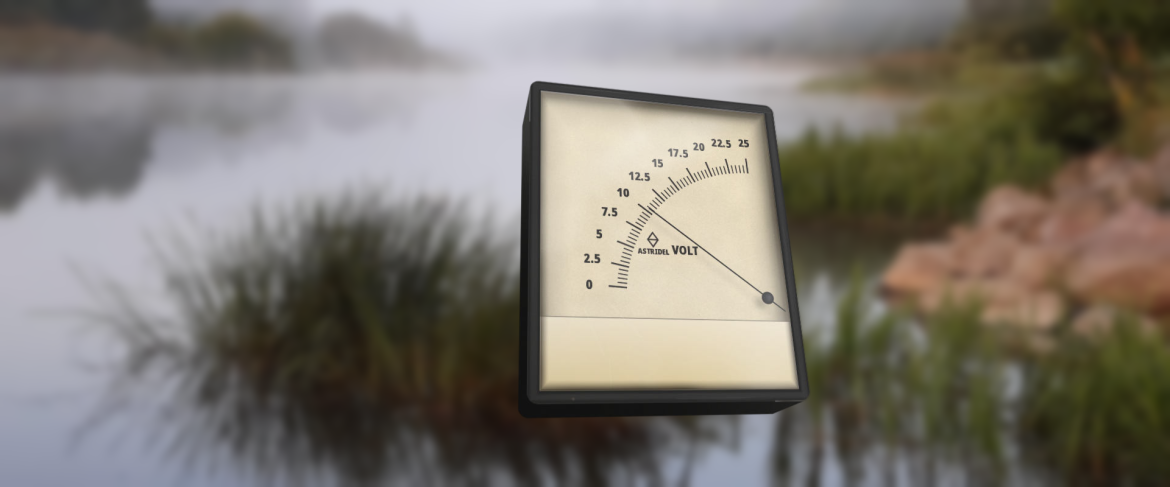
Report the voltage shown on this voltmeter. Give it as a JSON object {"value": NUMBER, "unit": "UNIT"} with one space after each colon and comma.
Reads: {"value": 10, "unit": "V"}
